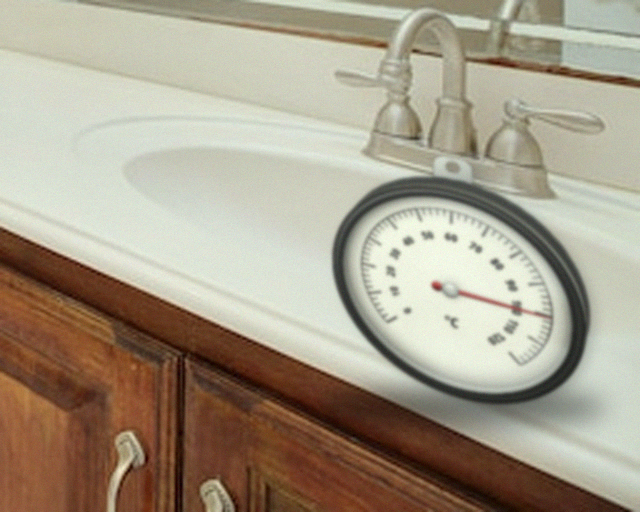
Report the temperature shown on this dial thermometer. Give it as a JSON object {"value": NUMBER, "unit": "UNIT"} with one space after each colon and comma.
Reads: {"value": 100, "unit": "°C"}
